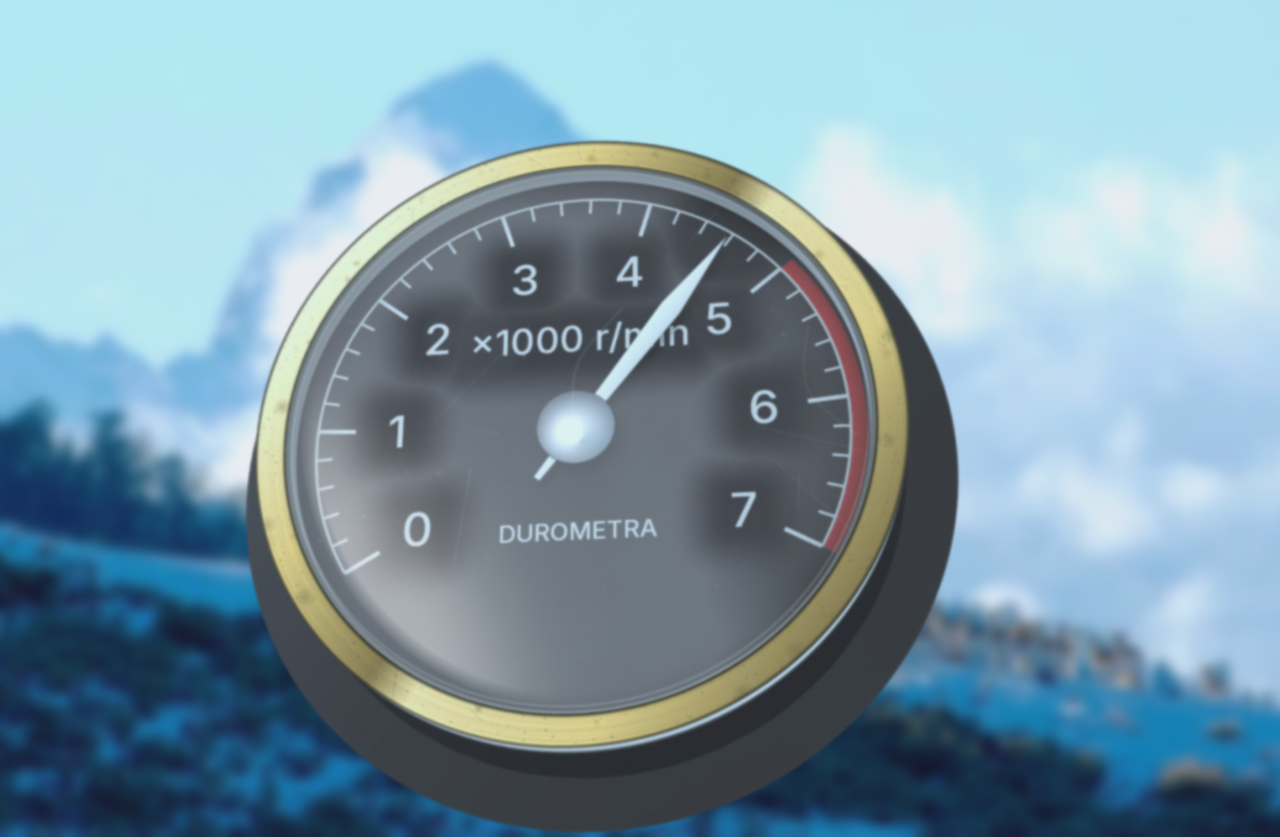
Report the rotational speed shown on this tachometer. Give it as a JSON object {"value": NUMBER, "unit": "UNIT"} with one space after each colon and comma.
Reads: {"value": 4600, "unit": "rpm"}
